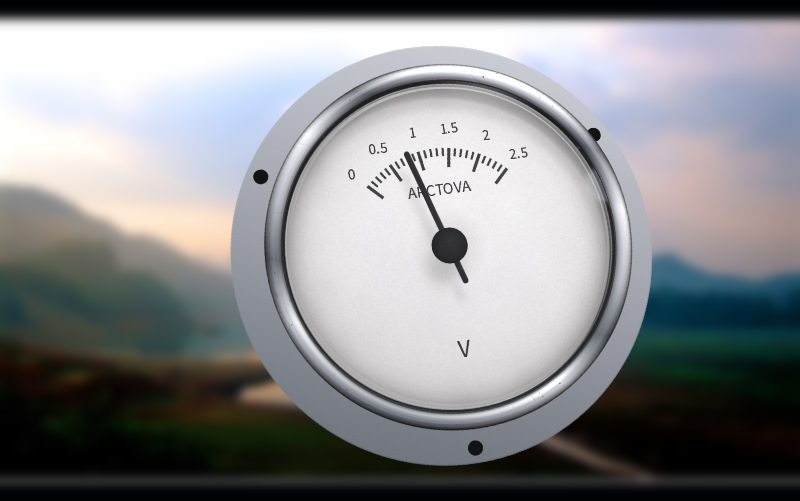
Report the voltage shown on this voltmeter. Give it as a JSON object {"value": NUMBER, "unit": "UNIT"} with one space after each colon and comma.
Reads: {"value": 0.8, "unit": "V"}
